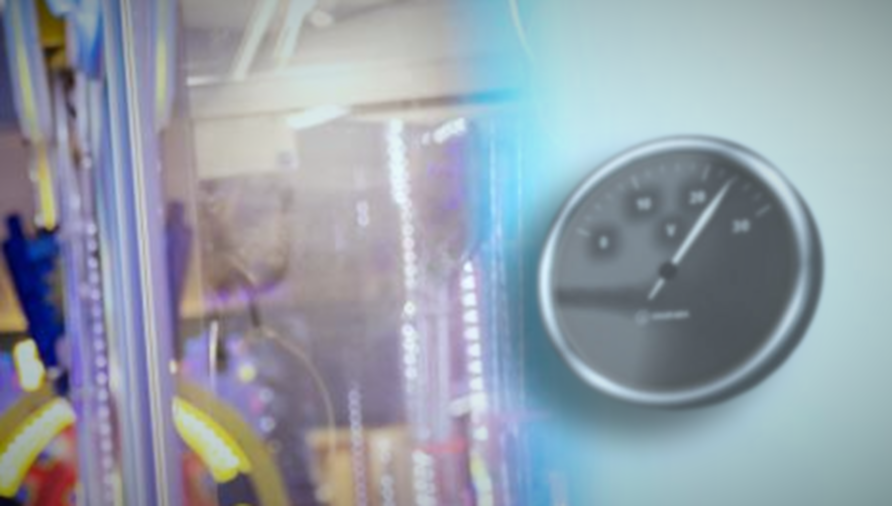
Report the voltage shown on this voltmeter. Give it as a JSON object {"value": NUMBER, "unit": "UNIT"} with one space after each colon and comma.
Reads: {"value": 24, "unit": "V"}
